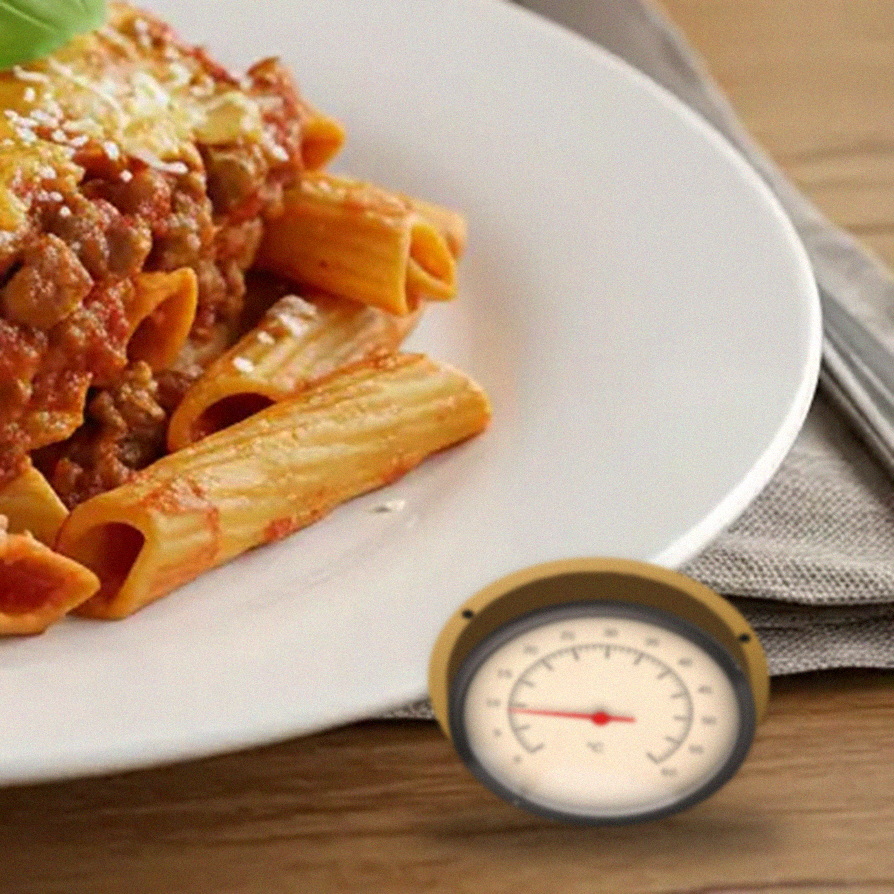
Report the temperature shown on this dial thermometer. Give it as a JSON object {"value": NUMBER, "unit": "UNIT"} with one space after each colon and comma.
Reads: {"value": 10, "unit": "°C"}
